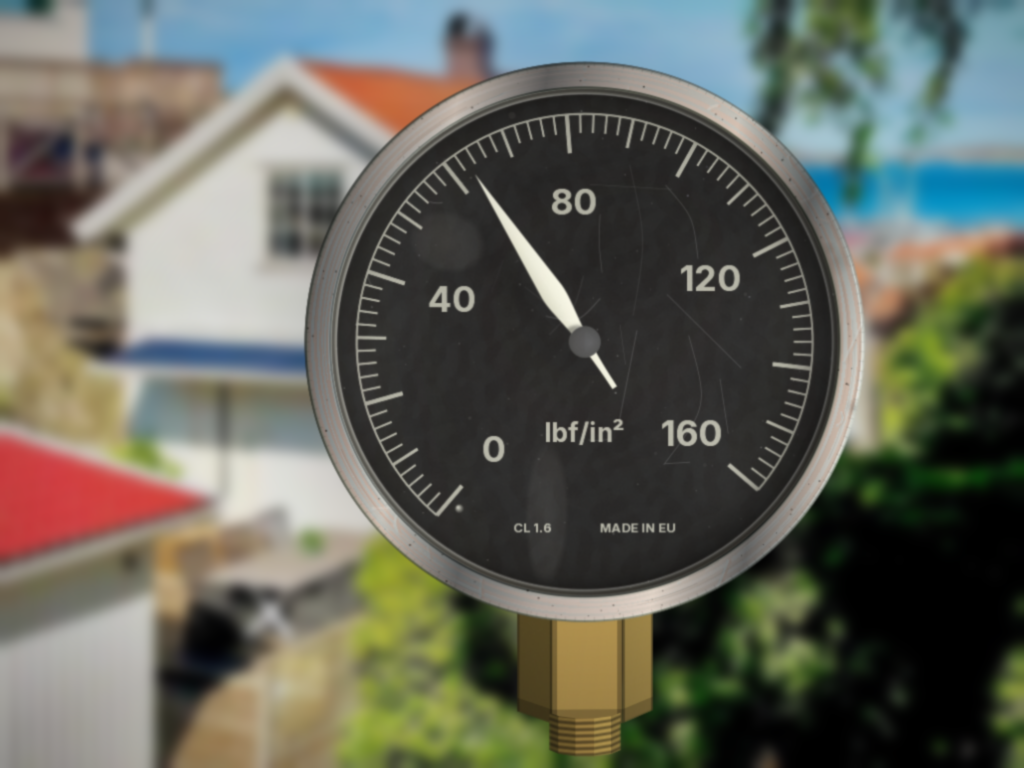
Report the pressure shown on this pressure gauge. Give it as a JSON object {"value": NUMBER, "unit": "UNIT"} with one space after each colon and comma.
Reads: {"value": 63, "unit": "psi"}
